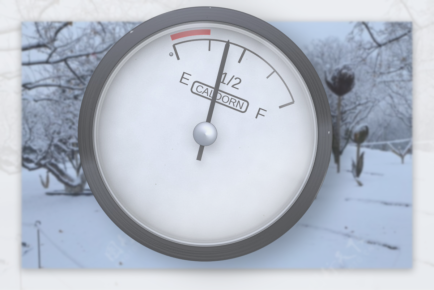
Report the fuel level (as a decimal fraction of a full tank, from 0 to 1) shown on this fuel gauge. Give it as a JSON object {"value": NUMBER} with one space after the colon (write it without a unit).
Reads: {"value": 0.375}
